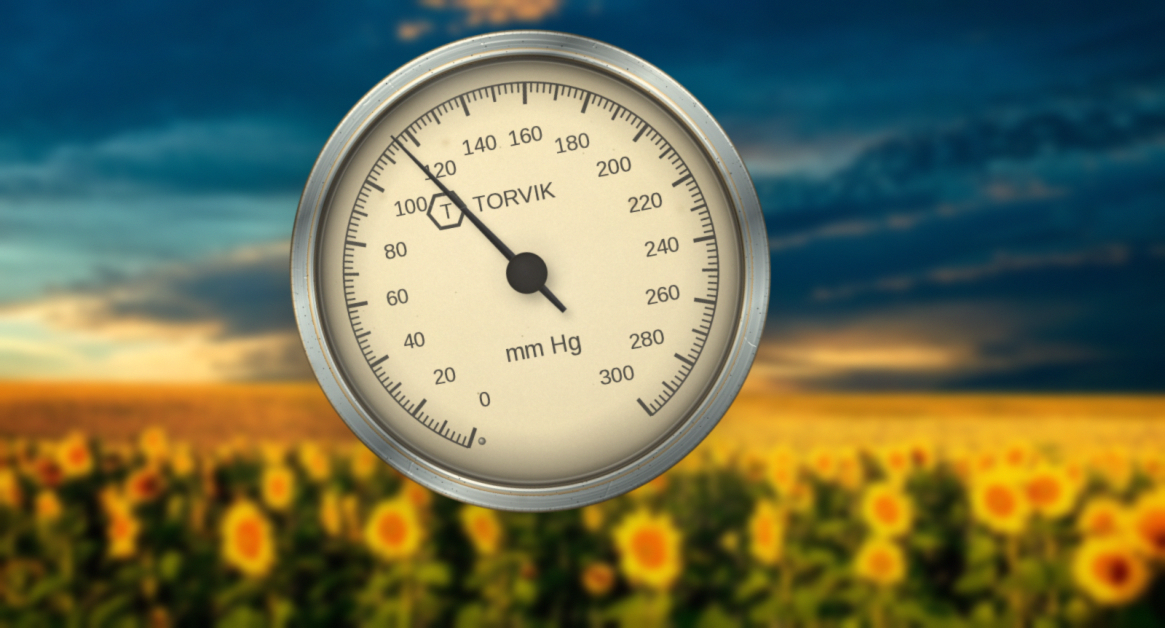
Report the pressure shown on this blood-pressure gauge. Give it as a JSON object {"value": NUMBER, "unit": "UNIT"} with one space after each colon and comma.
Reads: {"value": 116, "unit": "mmHg"}
